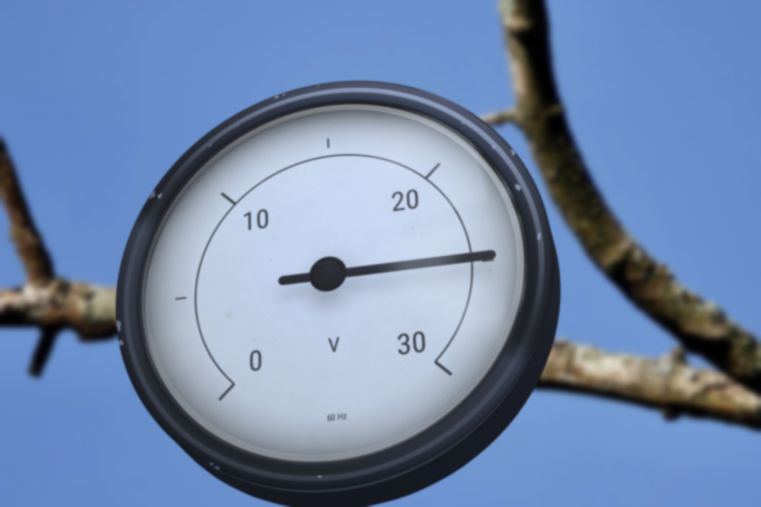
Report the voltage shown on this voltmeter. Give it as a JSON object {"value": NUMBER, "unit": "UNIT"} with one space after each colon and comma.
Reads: {"value": 25, "unit": "V"}
